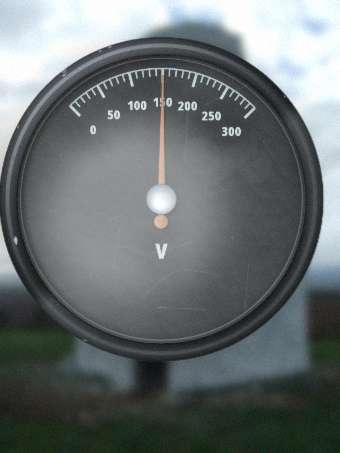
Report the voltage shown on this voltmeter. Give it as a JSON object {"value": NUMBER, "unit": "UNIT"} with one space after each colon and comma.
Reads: {"value": 150, "unit": "V"}
